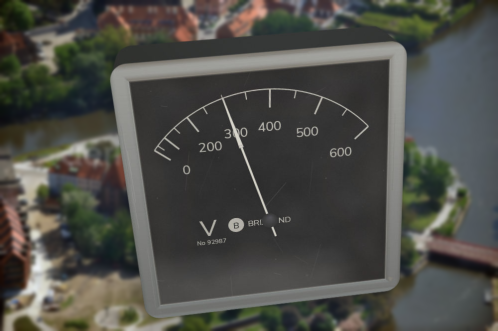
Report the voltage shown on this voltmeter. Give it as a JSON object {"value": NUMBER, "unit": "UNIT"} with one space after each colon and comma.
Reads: {"value": 300, "unit": "V"}
